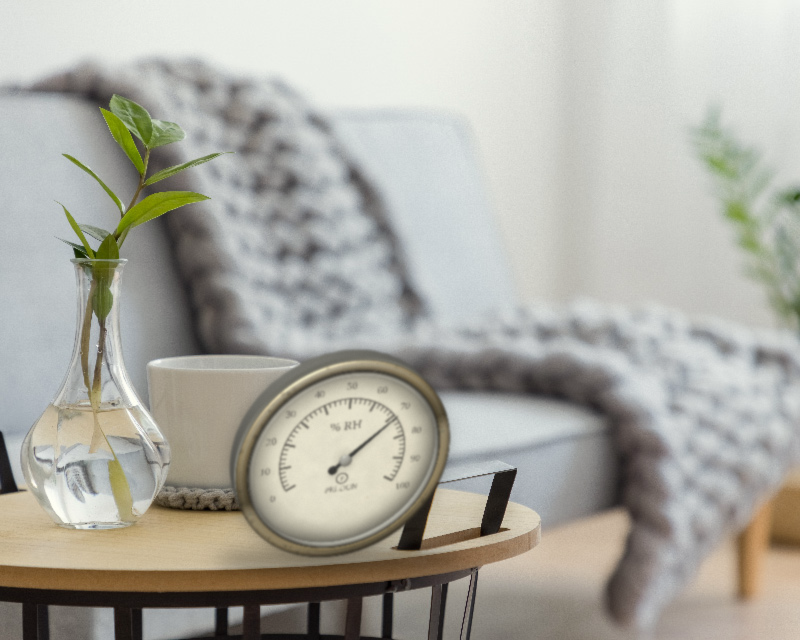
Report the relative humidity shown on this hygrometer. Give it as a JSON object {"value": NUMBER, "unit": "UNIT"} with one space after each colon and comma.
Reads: {"value": 70, "unit": "%"}
